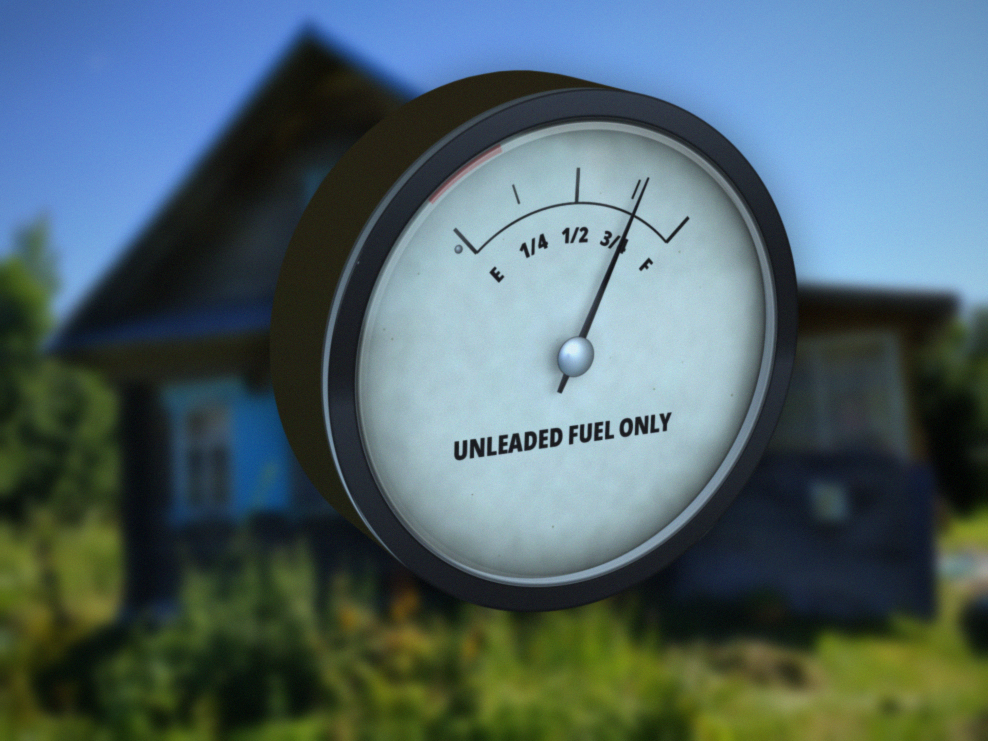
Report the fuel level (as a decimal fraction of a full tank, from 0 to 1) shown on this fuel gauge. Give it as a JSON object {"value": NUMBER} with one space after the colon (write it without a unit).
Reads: {"value": 0.75}
